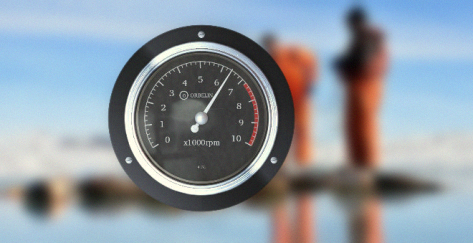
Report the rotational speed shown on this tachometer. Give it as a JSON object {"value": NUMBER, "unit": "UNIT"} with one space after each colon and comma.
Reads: {"value": 6400, "unit": "rpm"}
